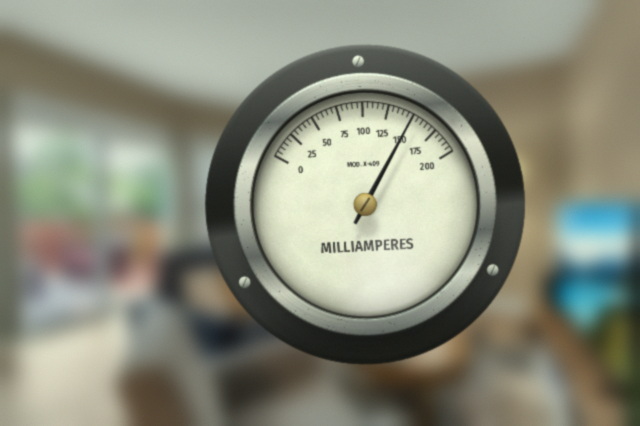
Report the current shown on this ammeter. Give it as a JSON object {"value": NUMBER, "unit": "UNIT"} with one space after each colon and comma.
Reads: {"value": 150, "unit": "mA"}
